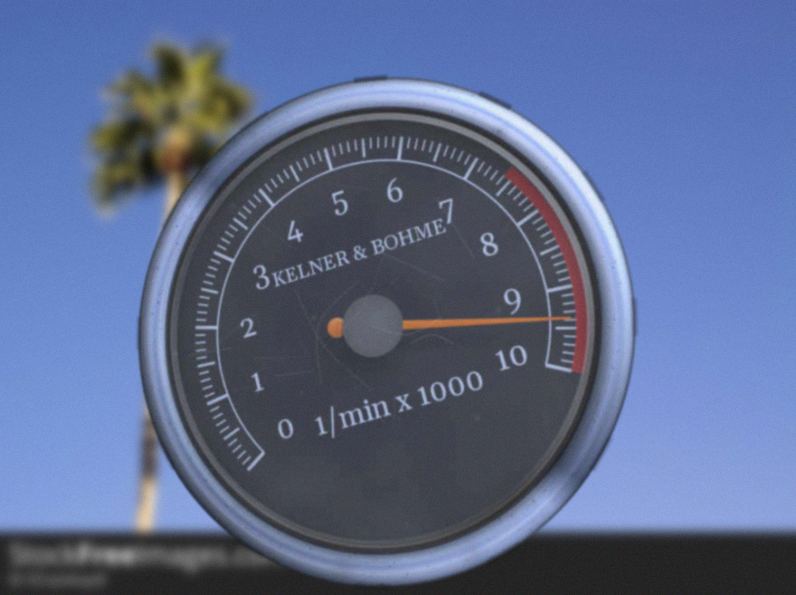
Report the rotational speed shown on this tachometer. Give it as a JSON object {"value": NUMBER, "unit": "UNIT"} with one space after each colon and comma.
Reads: {"value": 9400, "unit": "rpm"}
